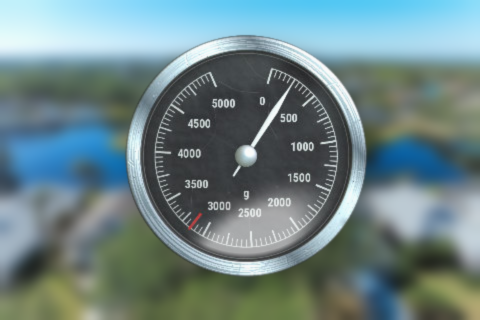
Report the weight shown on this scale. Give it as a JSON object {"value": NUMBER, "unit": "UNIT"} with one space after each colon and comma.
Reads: {"value": 250, "unit": "g"}
